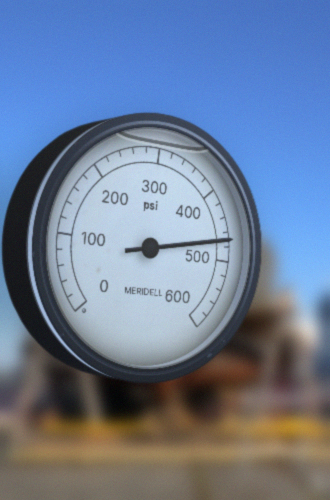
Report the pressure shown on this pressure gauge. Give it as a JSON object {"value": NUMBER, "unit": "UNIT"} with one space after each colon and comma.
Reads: {"value": 470, "unit": "psi"}
